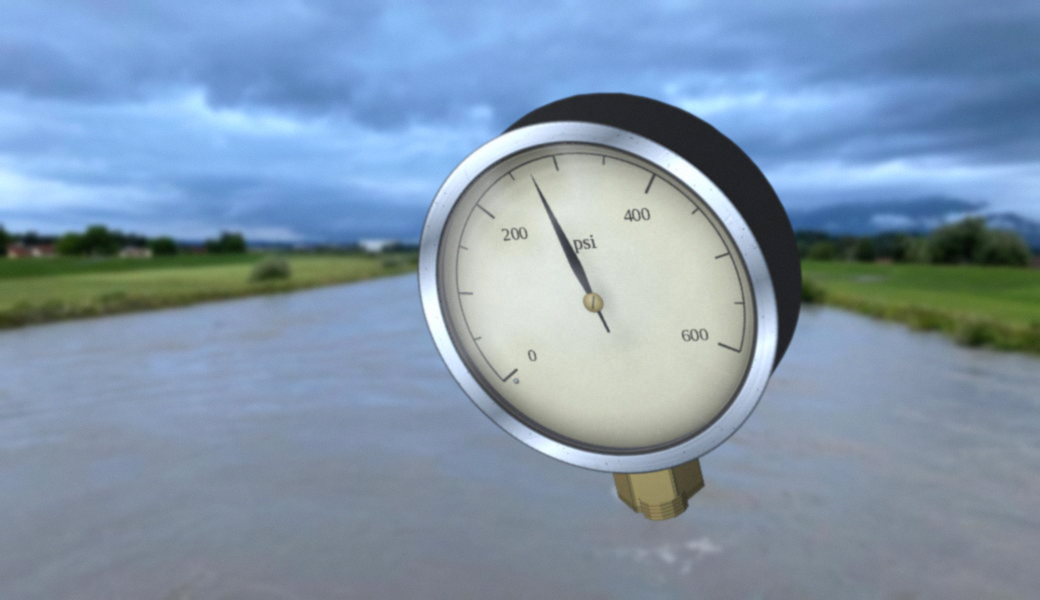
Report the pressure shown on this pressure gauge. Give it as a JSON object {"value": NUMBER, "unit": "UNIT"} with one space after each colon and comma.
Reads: {"value": 275, "unit": "psi"}
